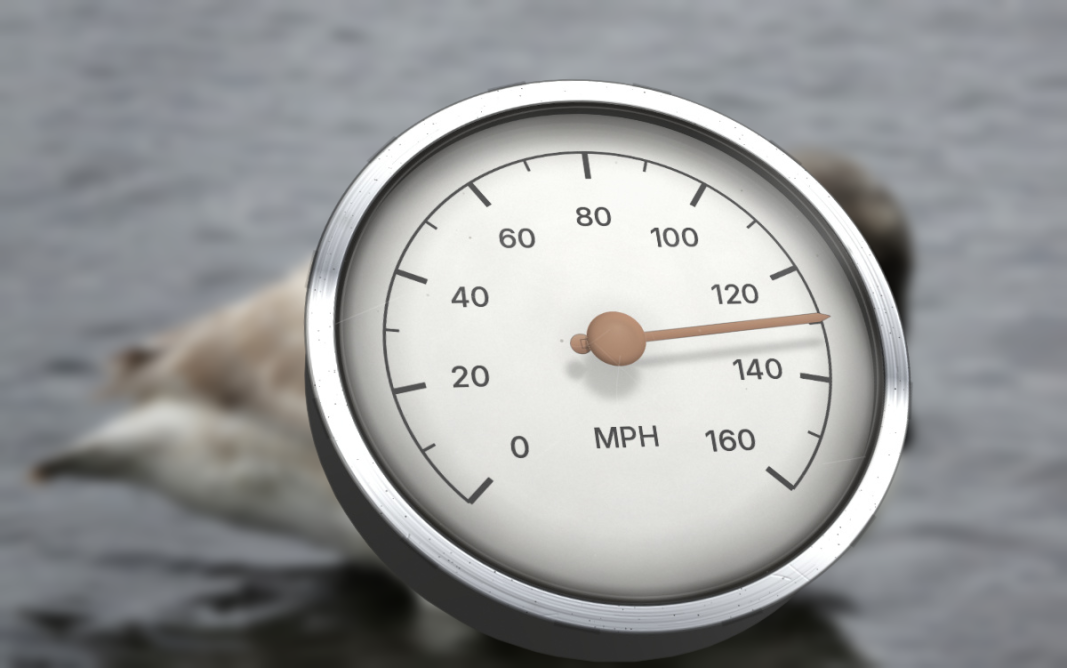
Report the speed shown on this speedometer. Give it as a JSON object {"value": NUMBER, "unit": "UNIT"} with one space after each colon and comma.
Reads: {"value": 130, "unit": "mph"}
